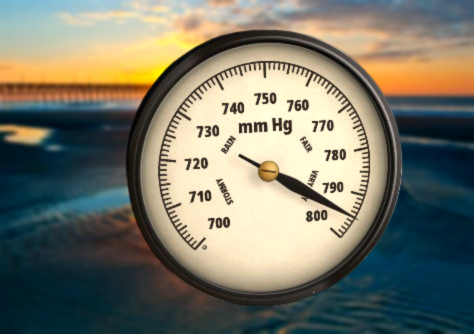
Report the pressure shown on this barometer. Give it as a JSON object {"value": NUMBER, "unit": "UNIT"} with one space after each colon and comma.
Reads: {"value": 795, "unit": "mmHg"}
